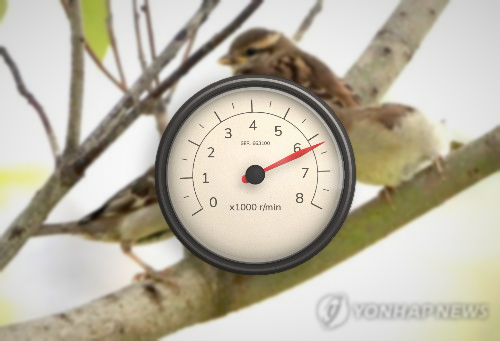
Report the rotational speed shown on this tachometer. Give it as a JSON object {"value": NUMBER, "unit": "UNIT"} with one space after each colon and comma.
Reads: {"value": 6250, "unit": "rpm"}
